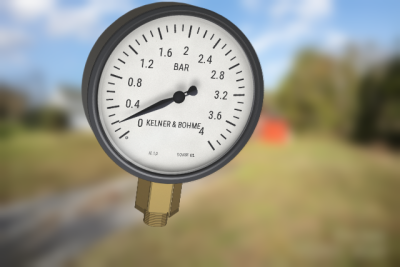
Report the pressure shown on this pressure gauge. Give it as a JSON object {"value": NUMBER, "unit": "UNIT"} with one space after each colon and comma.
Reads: {"value": 0.2, "unit": "bar"}
